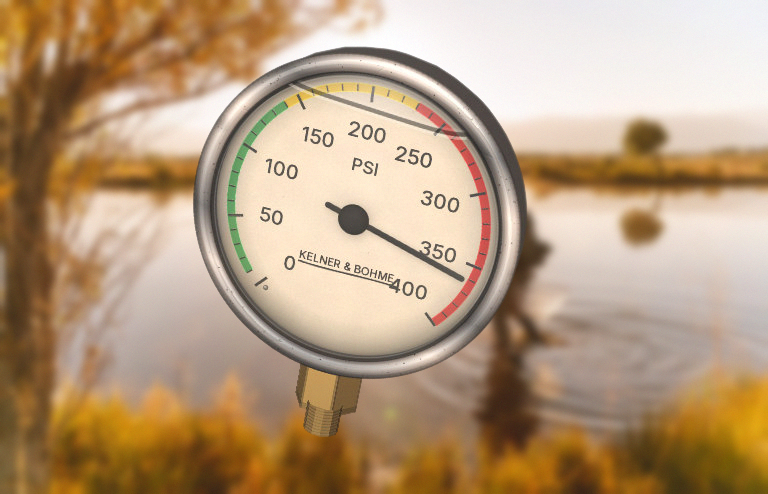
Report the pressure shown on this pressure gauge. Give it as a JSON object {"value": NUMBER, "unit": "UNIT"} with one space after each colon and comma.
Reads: {"value": 360, "unit": "psi"}
